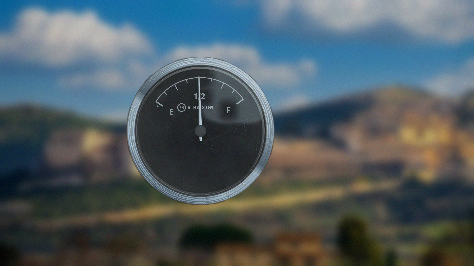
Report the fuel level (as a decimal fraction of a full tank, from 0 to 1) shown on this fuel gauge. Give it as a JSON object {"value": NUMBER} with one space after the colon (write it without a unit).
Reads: {"value": 0.5}
